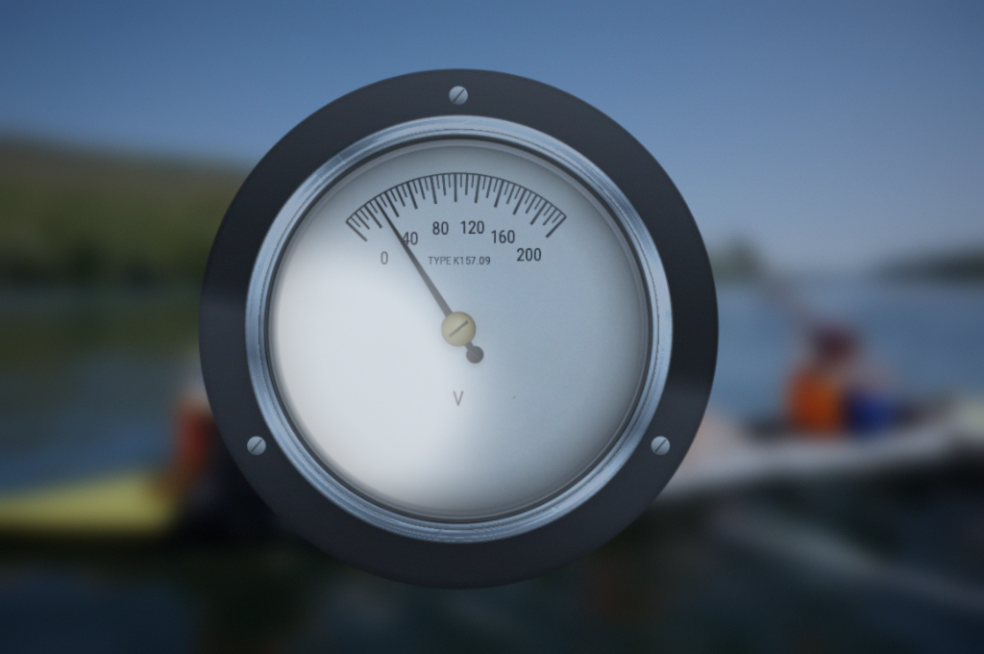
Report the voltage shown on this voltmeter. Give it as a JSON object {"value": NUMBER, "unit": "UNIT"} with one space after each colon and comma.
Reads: {"value": 30, "unit": "V"}
